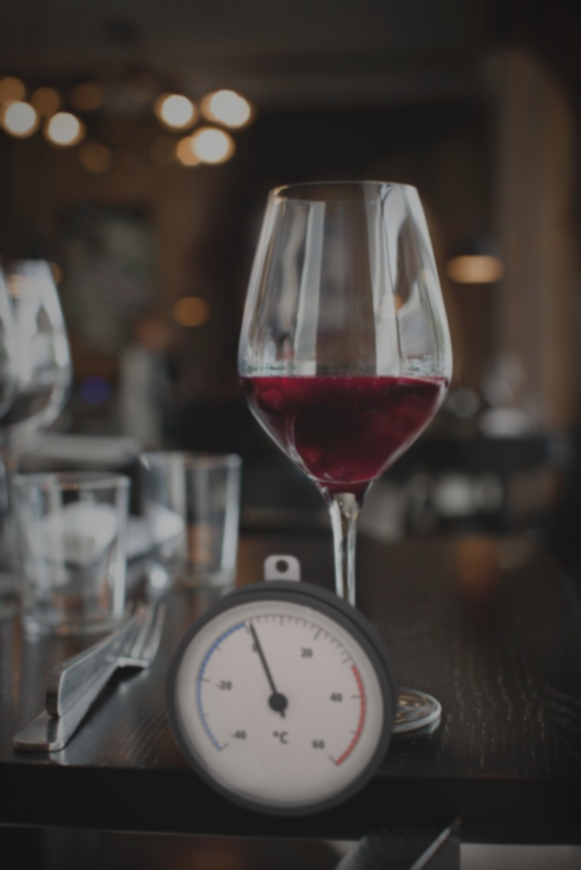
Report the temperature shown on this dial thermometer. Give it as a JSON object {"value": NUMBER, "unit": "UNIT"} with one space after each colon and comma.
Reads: {"value": 2, "unit": "°C"}
